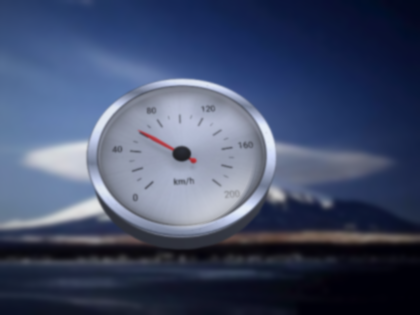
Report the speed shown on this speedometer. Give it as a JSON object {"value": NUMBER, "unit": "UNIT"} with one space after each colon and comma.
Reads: {"value": 60, "unit": "km/h"}
